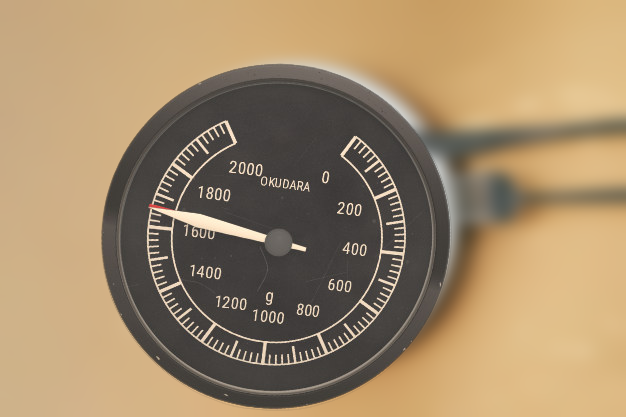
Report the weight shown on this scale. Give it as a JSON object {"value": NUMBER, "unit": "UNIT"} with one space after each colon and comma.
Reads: {"value": 1660, "unit": "g"}
